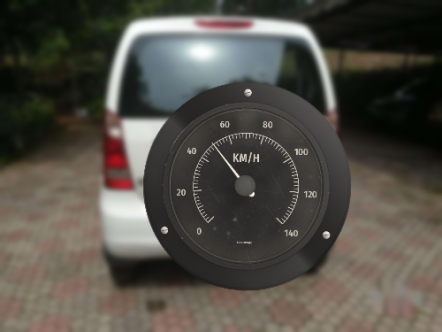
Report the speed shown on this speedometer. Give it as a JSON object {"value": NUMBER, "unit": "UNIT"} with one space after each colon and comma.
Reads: {"value": 50, "unit": "km/h"}
